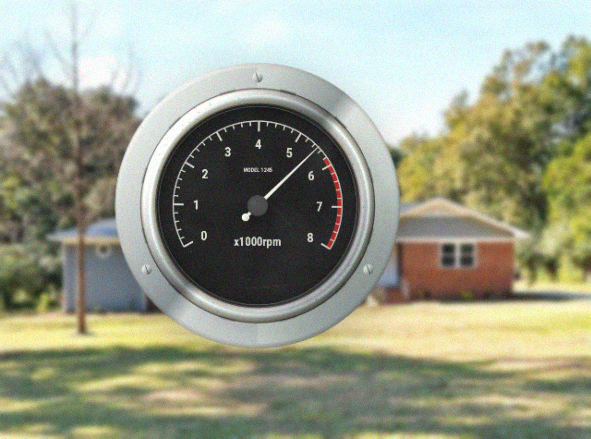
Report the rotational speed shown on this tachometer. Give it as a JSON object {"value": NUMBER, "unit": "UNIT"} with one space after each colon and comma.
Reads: {"value": 5500, "unit": "rpm"}
